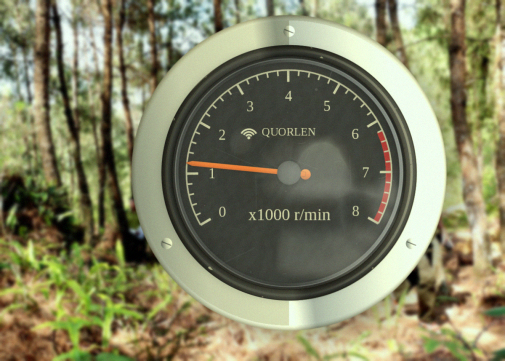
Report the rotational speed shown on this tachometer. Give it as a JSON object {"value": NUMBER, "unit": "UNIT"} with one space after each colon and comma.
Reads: {"value": 1200, "unit": "rpm"}
